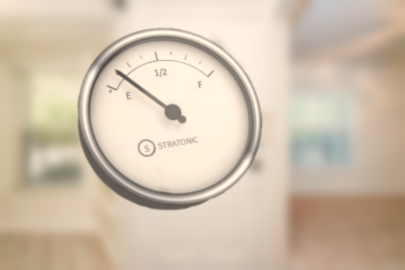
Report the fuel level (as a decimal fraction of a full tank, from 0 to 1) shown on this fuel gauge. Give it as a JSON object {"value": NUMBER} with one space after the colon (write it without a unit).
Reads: {"value": 0.125}
